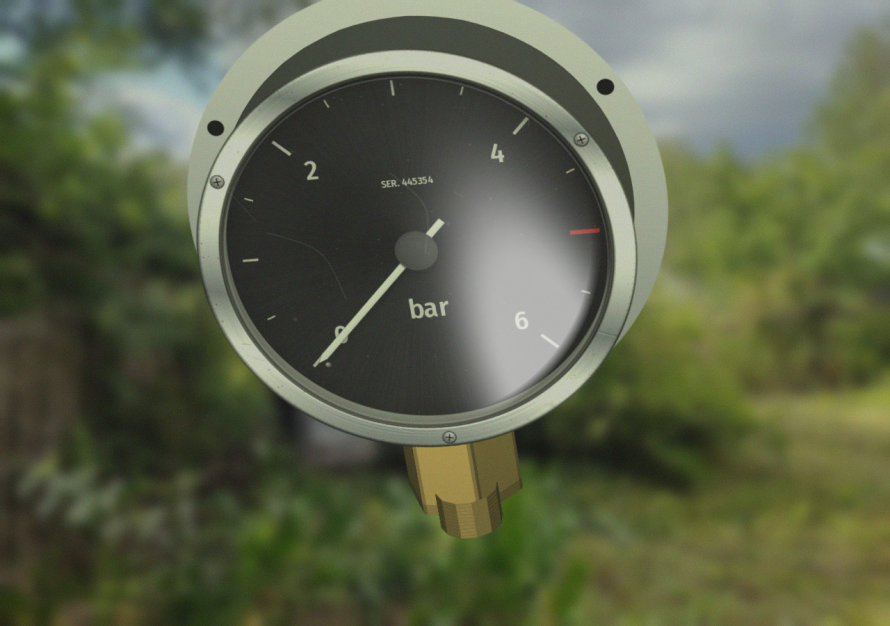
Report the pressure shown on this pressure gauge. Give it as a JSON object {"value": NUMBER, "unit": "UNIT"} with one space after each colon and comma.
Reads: {"value": 0, "unit": "bar"}
